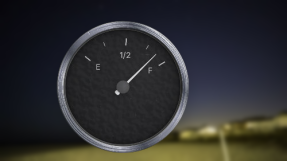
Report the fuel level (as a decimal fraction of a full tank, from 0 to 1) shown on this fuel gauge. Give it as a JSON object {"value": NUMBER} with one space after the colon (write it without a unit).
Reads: {"value": 0.875}
